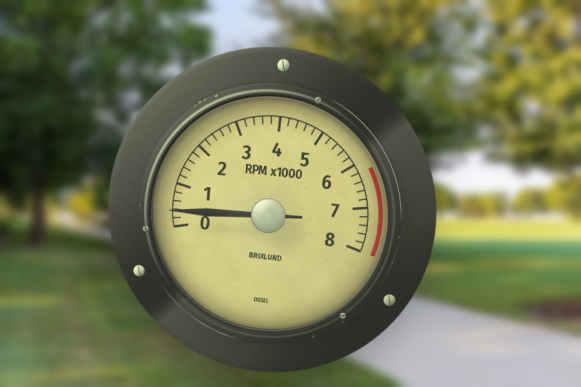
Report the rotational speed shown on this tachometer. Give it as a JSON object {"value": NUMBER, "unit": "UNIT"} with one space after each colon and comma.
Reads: {"value": 400, "unit": "rpm"}
